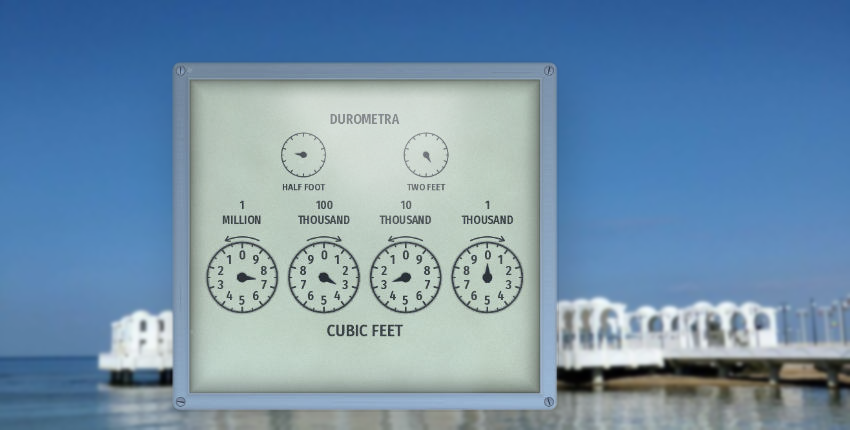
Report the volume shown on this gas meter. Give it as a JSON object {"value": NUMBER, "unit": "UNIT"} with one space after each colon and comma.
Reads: {"value": 733000, "unit": "ft³"}
